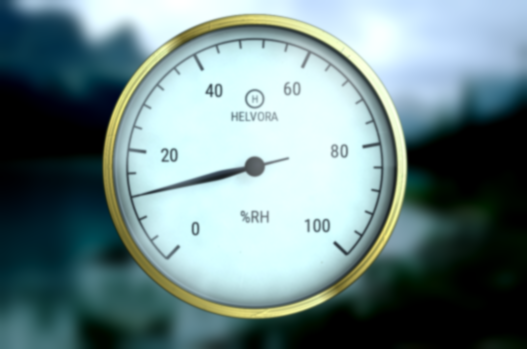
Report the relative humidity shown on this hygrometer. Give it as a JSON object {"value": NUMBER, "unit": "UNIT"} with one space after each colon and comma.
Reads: {"value": 12, "unit": "%"}
